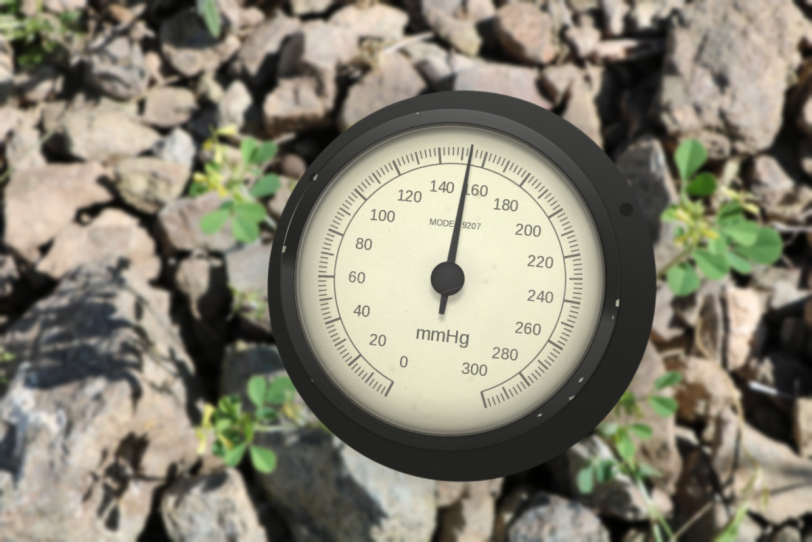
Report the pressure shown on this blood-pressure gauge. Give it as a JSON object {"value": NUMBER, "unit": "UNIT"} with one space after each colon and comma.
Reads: {"value": 154, "unit": "mmHg"}
